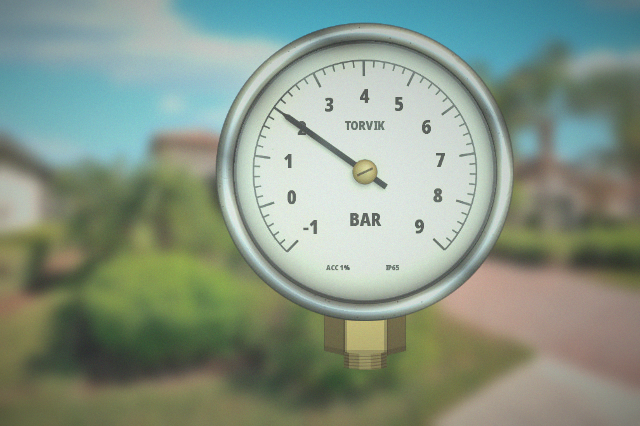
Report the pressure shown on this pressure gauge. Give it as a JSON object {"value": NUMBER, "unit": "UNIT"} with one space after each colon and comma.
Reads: {"value": 2, "unit": "bar"}
